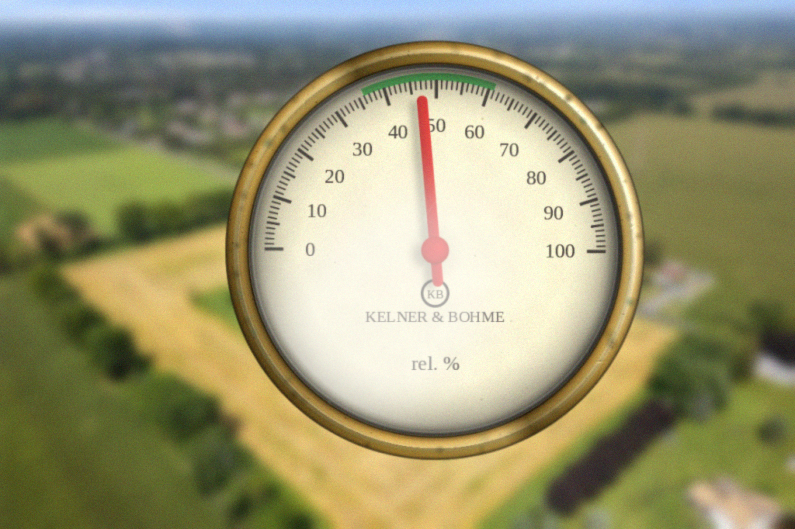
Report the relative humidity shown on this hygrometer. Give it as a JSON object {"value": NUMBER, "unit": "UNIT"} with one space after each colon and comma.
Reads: {"value": 47, "unit": "%"}
